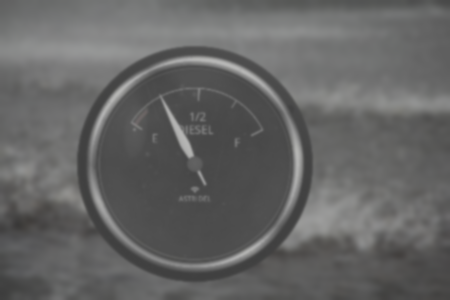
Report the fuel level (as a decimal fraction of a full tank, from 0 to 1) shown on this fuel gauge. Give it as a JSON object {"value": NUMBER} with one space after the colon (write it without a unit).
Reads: {"value": 0.25}
